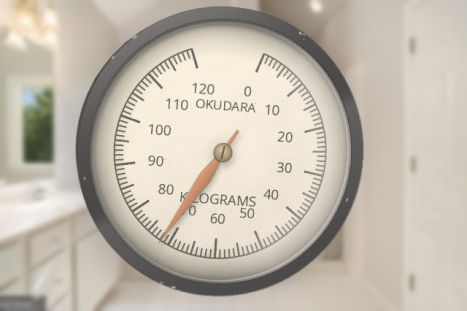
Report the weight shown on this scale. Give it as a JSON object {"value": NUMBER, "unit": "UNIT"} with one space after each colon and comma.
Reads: {"value": 72, "unit": "kg"}
